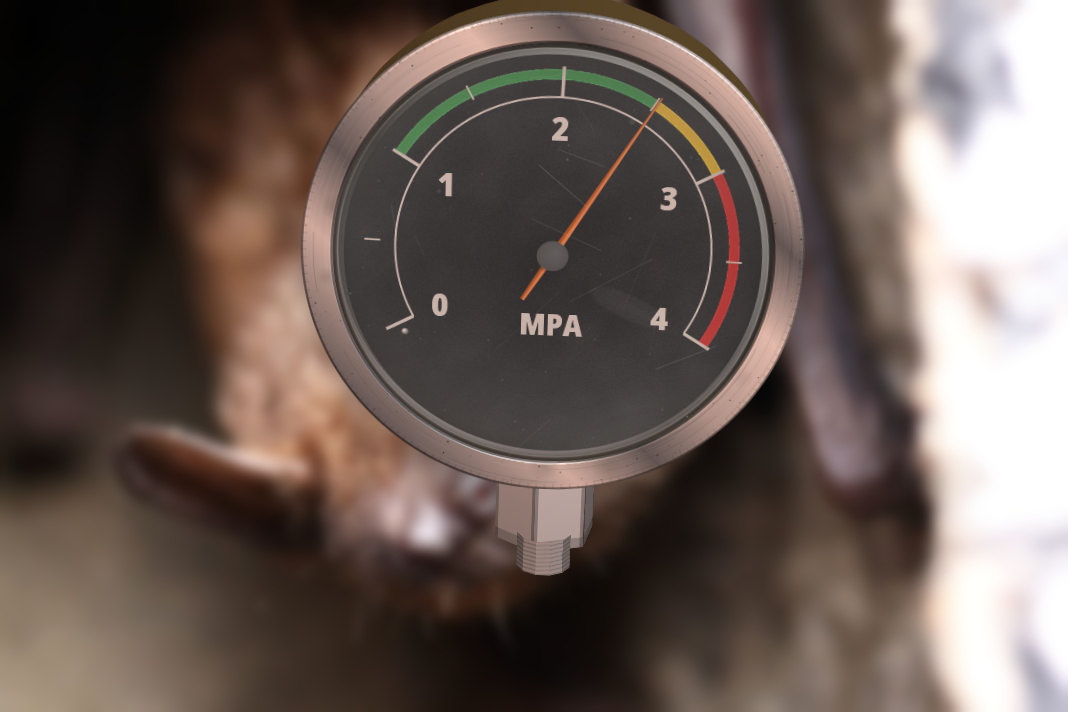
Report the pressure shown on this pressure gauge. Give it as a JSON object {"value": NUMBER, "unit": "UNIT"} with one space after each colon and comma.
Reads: {"value": 2.5, "unit": "MPa"}
